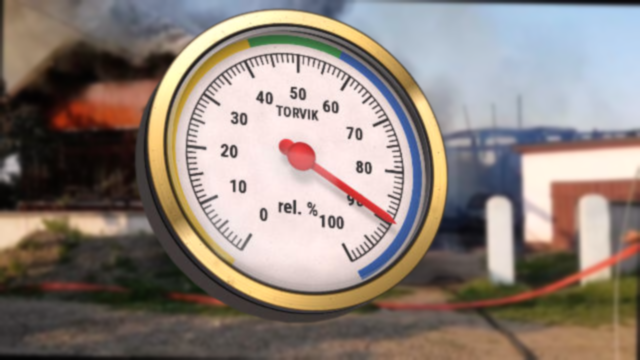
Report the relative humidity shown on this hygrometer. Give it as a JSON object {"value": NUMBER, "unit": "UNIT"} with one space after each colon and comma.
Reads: {"value": 90, "unit": "%"}
